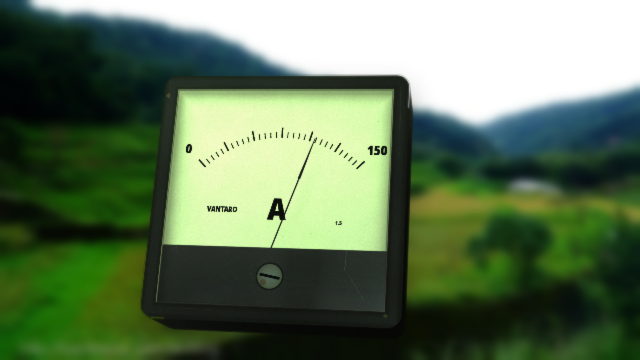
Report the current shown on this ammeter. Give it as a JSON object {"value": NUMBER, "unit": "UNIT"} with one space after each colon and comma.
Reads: {"value": 105, "unit": "A"}
